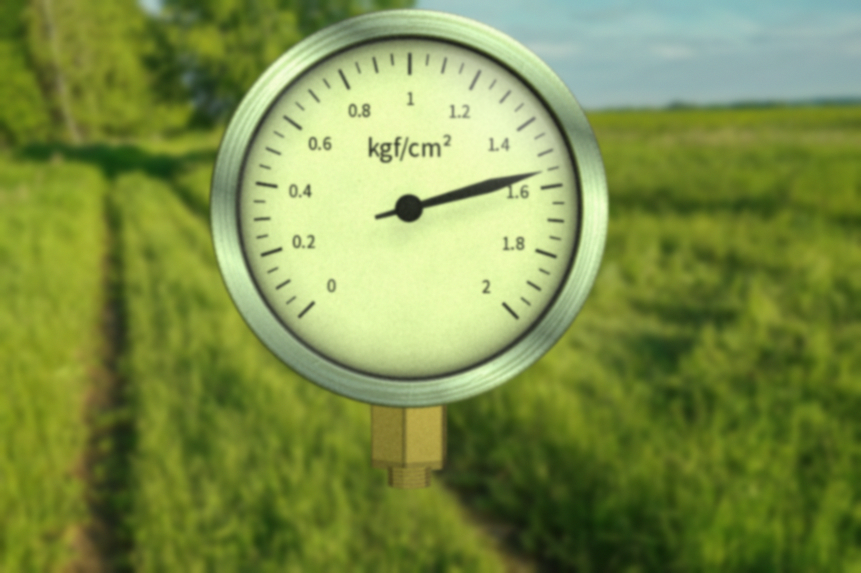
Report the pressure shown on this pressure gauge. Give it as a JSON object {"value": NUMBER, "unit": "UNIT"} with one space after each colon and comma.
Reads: {"value": 1.55, "unit": "kg/cm²"}
